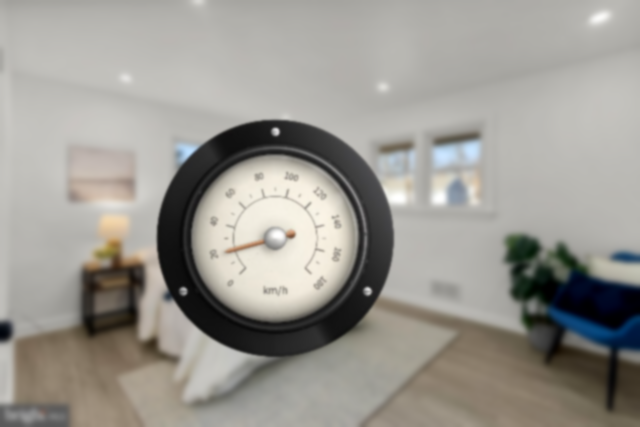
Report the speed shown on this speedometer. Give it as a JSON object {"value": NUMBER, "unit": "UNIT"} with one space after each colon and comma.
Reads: {"value": 20, "unit": "km/h"}
